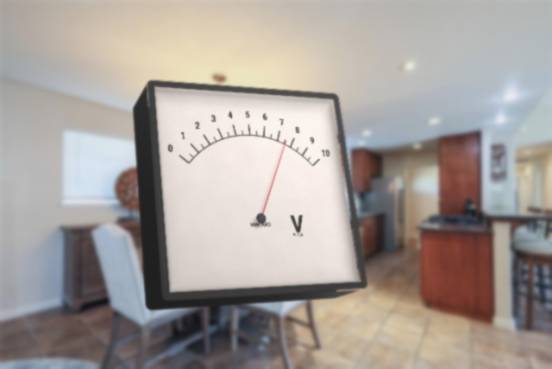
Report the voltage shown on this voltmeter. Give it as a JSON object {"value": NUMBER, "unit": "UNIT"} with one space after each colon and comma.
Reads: {"value": 7.5, "unit": "V"}
